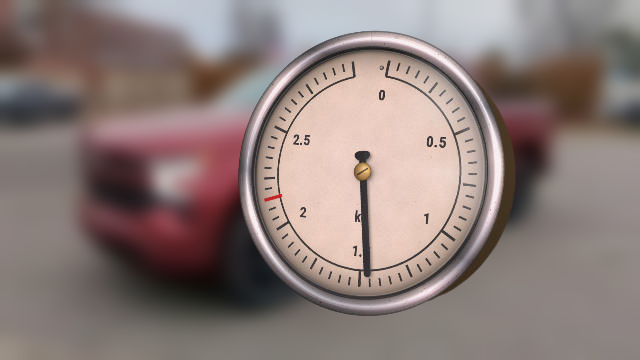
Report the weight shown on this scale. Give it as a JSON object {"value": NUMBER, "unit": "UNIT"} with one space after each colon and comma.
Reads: {"value": 1.45, "unit": "kg"}
